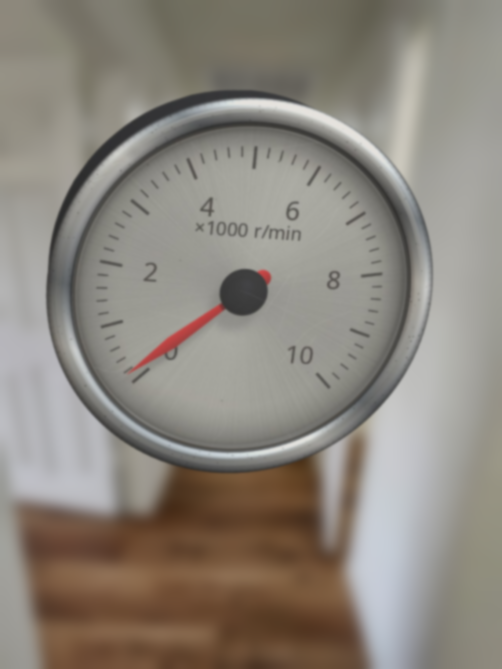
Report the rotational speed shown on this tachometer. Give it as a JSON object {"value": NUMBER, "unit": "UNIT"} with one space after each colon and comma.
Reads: {"value": 200, "unit": "rpm"}
